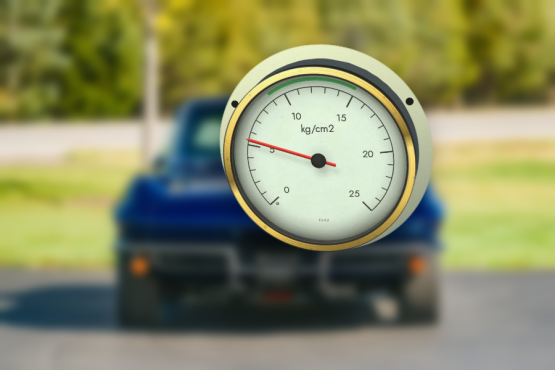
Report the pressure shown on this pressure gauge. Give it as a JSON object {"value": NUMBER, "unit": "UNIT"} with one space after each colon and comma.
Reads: {"value": 5.5, "unit": "kg/cm²"}
